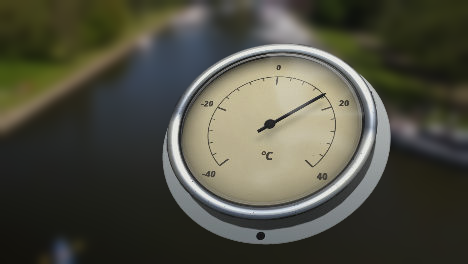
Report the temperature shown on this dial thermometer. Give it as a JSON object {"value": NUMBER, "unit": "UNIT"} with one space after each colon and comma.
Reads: {"value": 16, "unit": "°C"}
